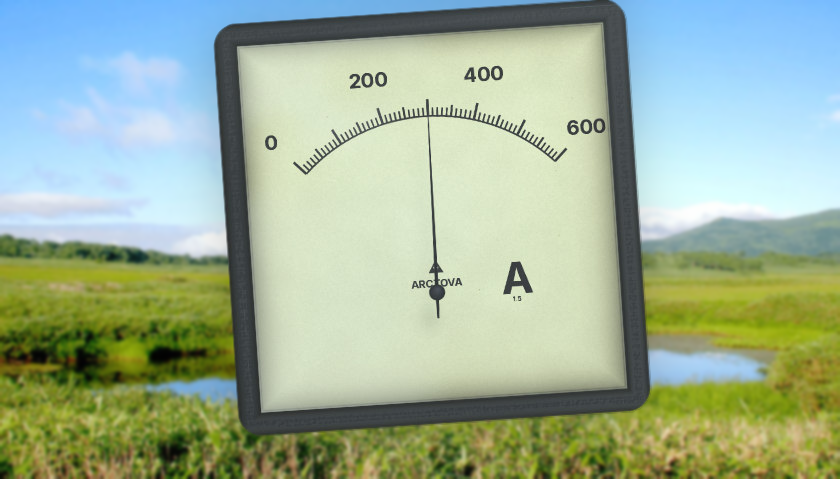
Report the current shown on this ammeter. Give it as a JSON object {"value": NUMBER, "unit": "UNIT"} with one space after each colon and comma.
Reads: {"value": 300, "unit": "A"}
